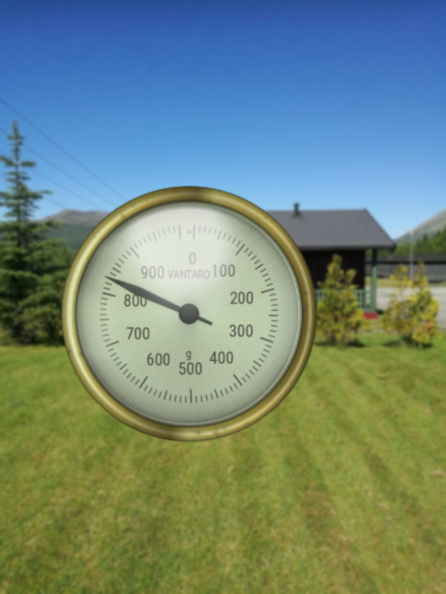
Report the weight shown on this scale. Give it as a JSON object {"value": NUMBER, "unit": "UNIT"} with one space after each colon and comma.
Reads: {"value": 830, "unit": "g"}
